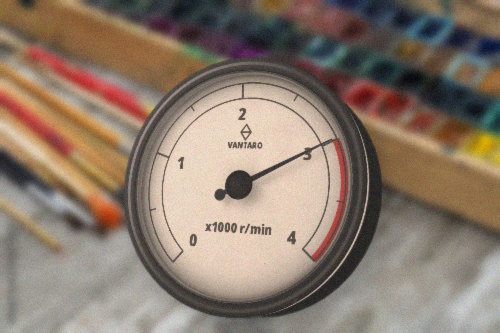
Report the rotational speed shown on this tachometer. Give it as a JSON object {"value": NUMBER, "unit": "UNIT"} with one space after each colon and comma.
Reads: {"value": 3000, "unit": "rpm"}
